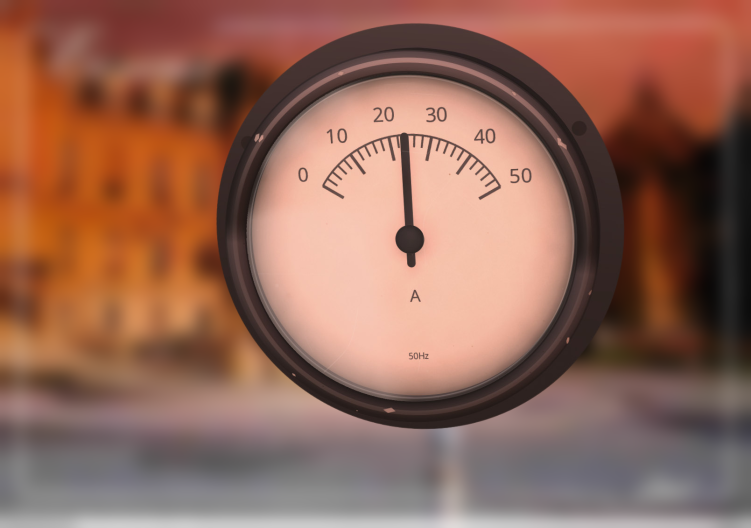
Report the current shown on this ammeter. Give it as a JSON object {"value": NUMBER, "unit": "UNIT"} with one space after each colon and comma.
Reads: {"value": 24, "unit": "A"}
